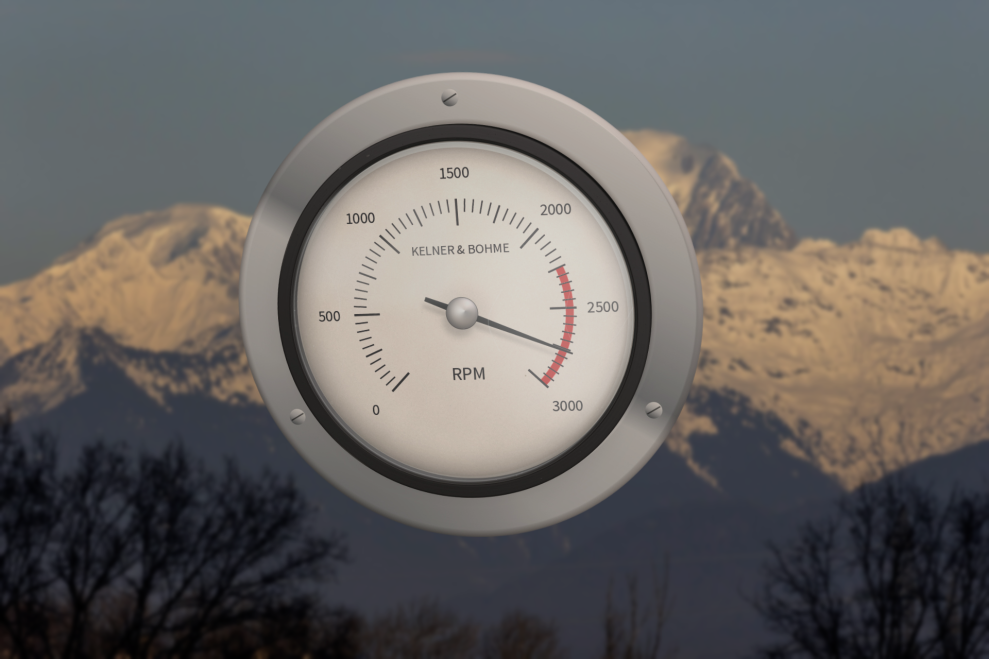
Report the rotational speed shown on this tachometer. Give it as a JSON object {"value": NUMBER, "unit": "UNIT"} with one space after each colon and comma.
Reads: {"value": 2750, "unit": "rpm"}
